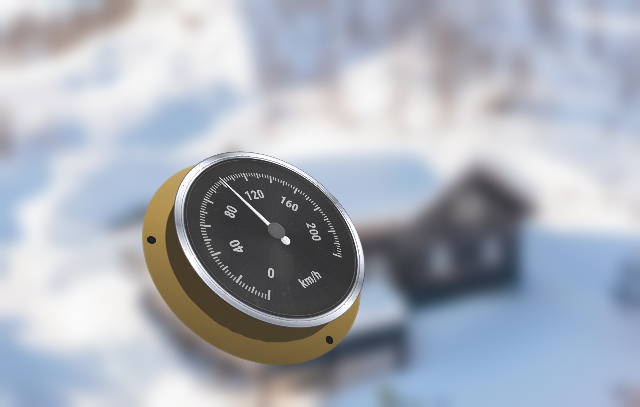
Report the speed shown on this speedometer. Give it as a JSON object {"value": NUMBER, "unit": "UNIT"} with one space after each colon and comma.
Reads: {"value": 100, "unit": "km/h"}
